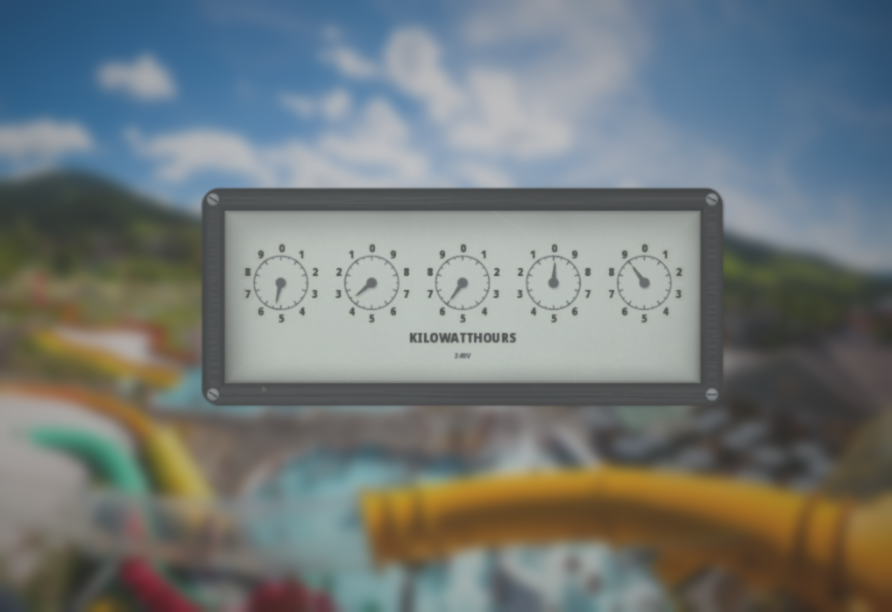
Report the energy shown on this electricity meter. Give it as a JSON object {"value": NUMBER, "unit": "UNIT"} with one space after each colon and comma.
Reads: {"value": 53599, "unit": "kWh"}
